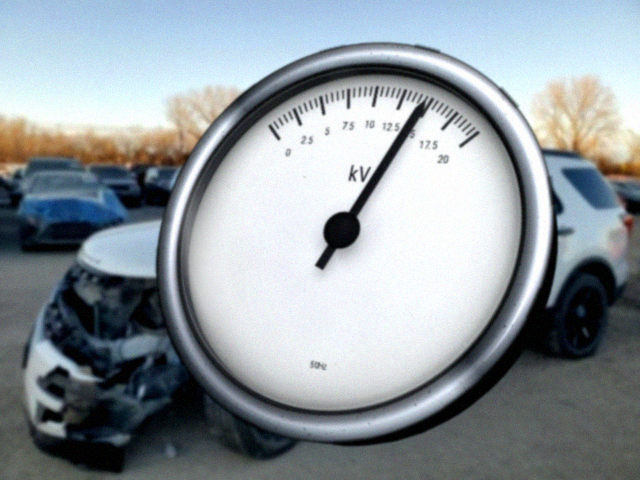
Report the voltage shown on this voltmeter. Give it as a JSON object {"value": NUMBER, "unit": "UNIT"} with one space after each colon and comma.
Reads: {"value": 15, "unit": "kV"}
